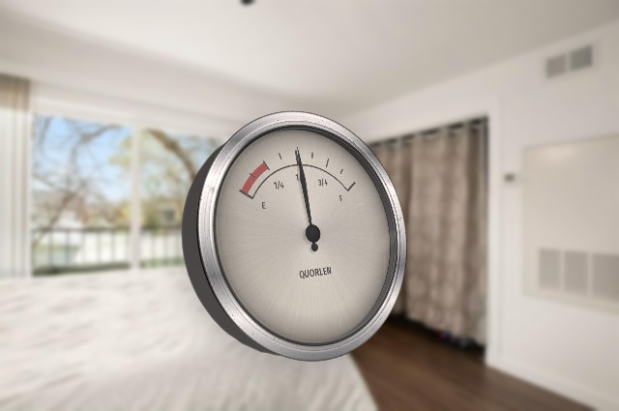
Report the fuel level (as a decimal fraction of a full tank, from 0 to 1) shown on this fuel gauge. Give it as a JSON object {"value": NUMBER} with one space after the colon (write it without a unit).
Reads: {"value": 0.5}
